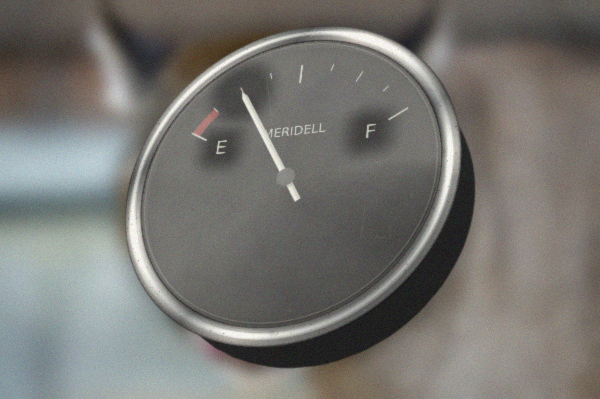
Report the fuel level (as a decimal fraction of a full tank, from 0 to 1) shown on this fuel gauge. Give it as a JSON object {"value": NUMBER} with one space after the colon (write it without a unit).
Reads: {"value": 0.25}
